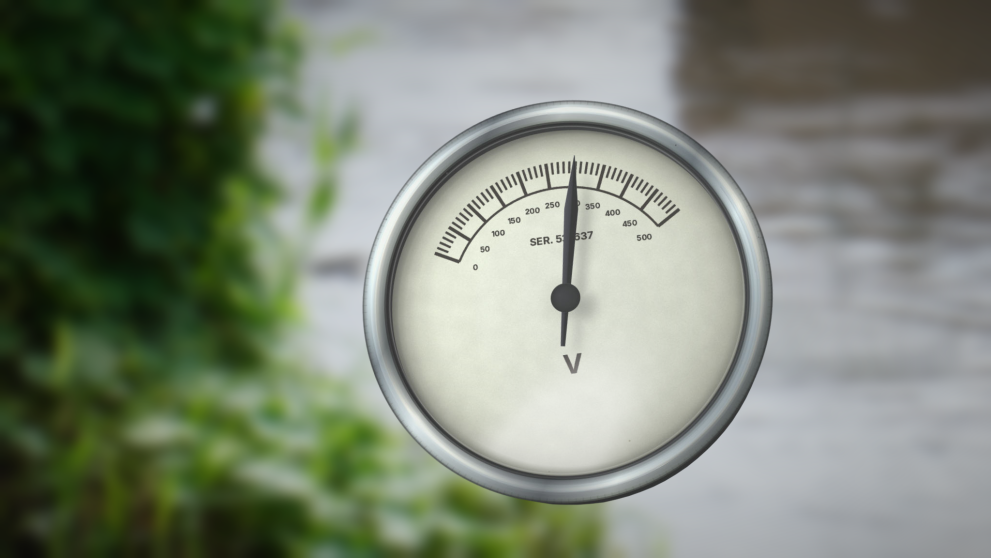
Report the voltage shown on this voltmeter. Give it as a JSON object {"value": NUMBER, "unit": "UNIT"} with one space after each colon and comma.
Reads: {"value": 300, "unit": "V"}
